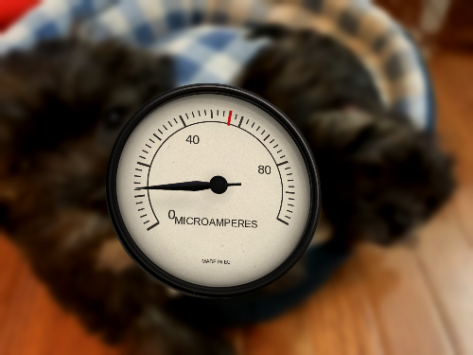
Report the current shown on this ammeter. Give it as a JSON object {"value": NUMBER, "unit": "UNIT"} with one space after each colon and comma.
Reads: {"value": 12, "unit": "µA"}
